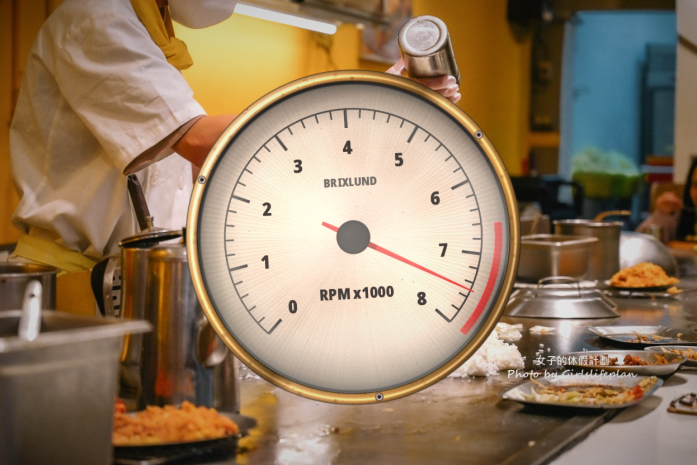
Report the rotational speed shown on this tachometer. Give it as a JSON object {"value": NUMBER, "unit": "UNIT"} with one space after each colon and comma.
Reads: {"value": 7500, "unit": "rpm"}
